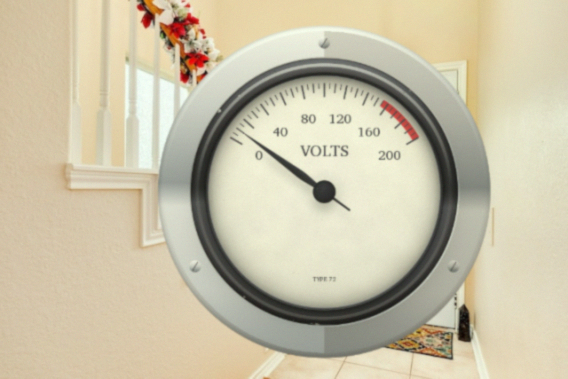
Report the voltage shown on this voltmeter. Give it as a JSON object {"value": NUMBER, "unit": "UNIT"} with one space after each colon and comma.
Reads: {"value": 10, "unit": "V"}
